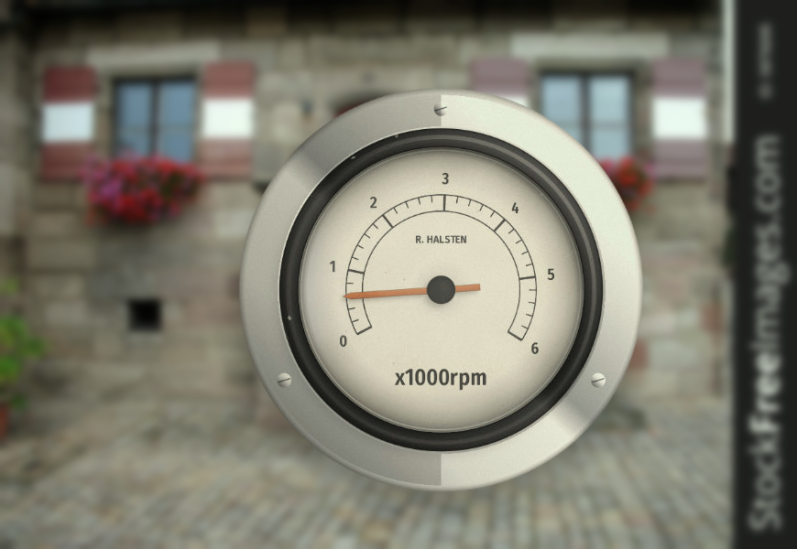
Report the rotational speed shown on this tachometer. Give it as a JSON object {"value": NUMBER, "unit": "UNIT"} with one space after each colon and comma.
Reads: {"value": 600, "unit": "rpm"}
